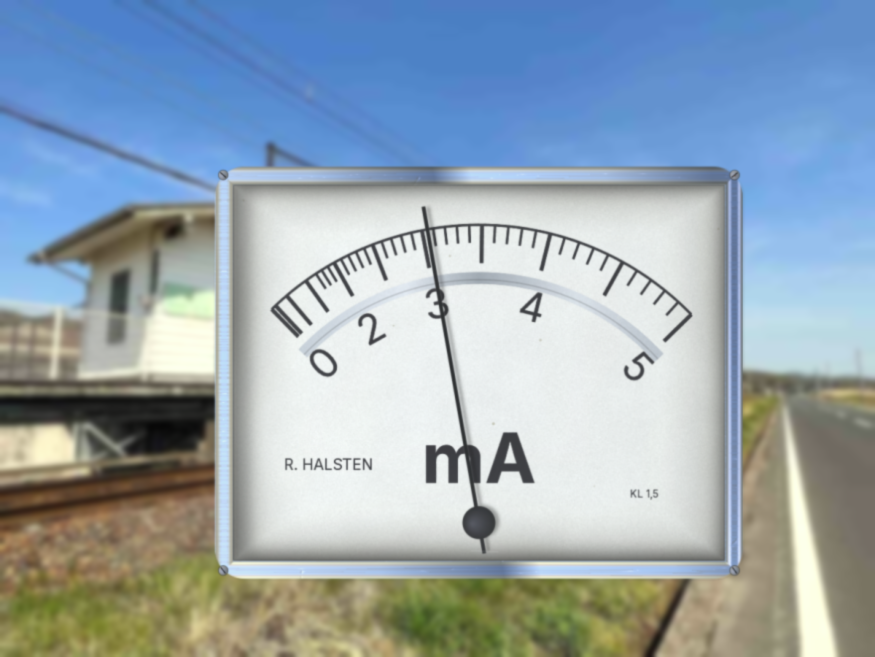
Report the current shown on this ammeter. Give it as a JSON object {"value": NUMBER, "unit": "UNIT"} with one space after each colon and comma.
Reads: {"value": 3.05, "unit": "mA"}
